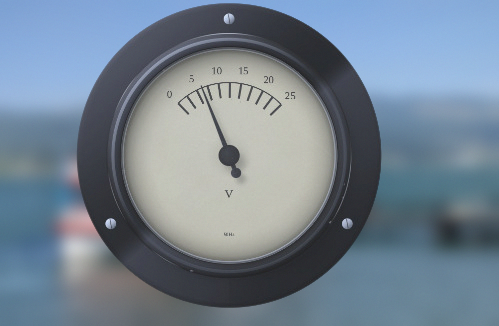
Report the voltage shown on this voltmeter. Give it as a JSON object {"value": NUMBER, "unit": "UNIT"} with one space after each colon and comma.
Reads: {"value": 6.25, "unit": "V"}
